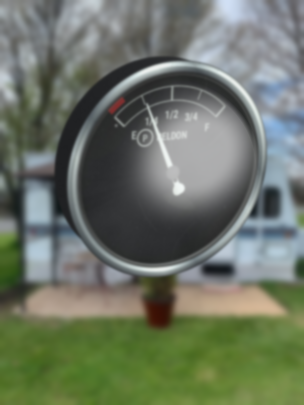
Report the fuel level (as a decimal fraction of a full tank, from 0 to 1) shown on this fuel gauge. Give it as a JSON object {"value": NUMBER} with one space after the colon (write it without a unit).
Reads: {"value": 0.25}
